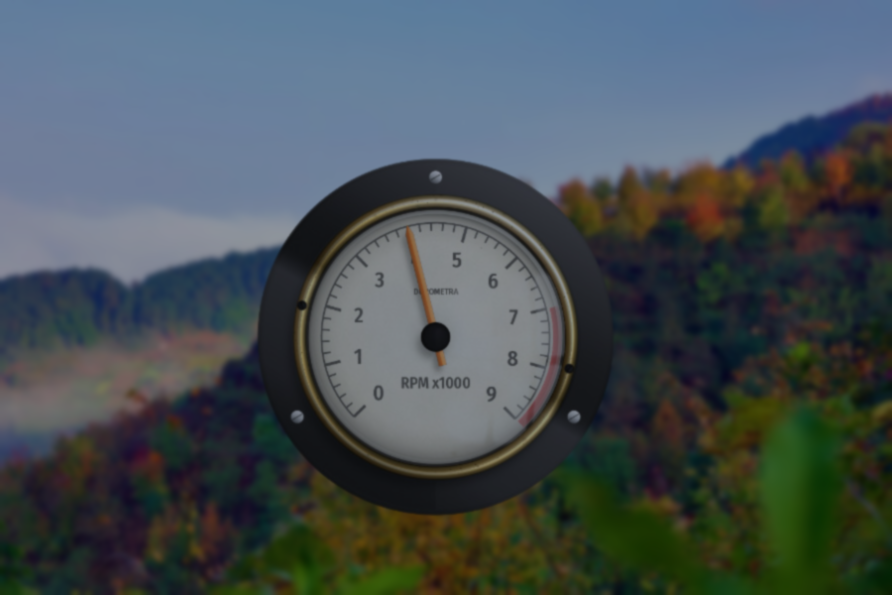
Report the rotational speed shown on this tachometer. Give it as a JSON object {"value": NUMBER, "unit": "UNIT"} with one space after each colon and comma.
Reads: {"value": 4000, "unit": "rpm"}
